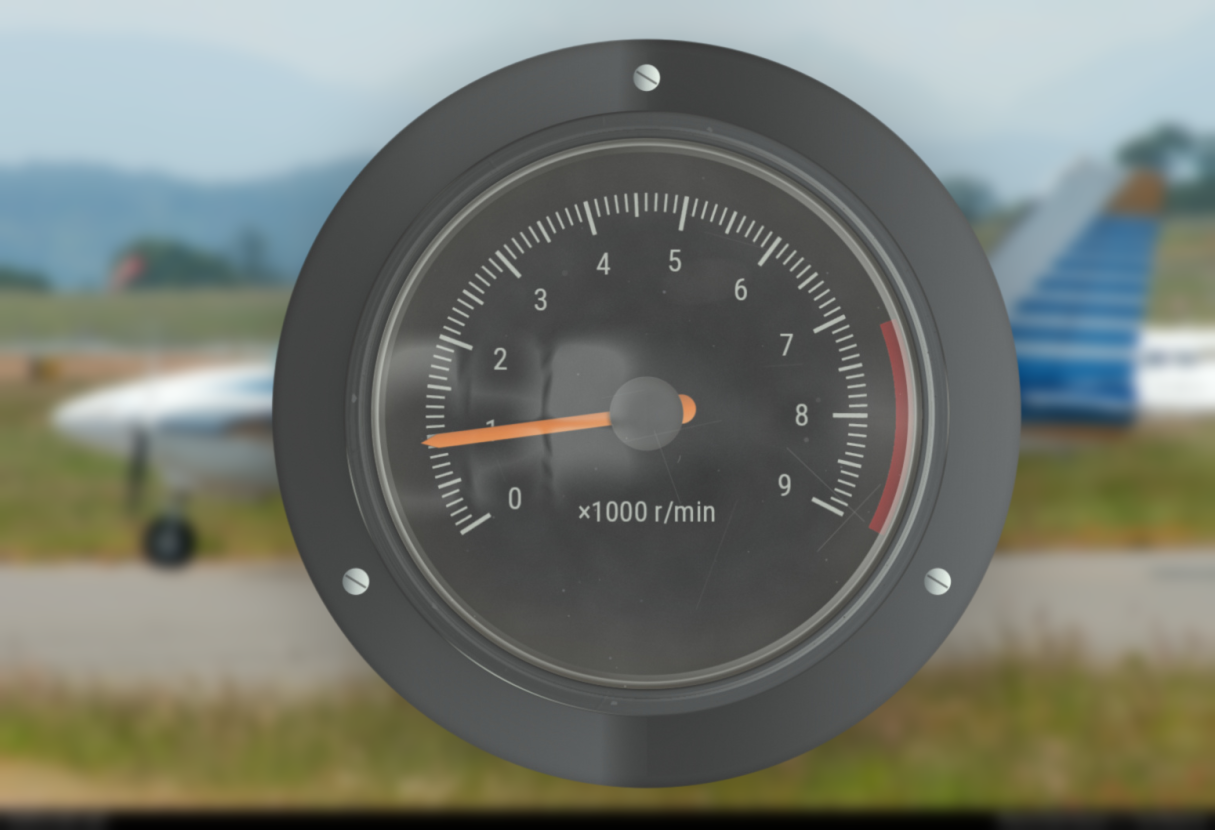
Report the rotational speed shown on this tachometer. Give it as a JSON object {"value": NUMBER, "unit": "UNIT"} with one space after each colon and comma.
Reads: {"value": 950, "unit": "rpm"}
